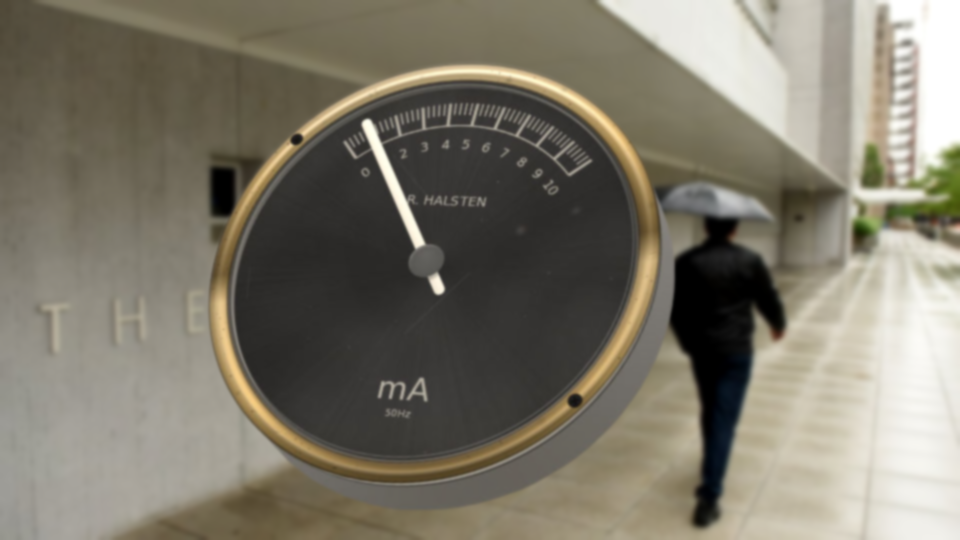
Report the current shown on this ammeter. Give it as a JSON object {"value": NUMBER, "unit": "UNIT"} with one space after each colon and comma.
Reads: {"value": 1, "unit": "mA"}
